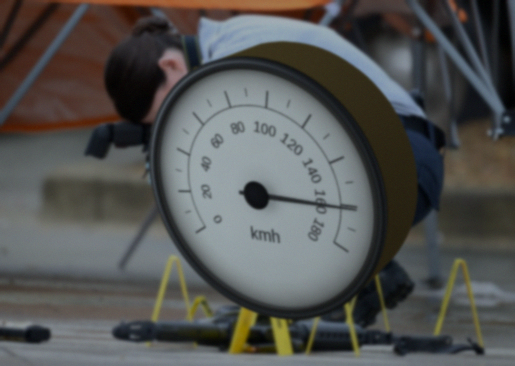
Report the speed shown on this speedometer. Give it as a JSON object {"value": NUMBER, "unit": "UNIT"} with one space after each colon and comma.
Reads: {"value": 160, "unit": "km/h"}
